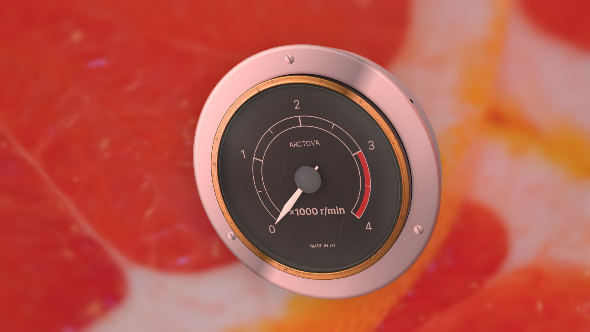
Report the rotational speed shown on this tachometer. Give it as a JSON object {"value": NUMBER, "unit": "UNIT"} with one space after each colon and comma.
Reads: {"value": 0, "unit": "rpm"}
